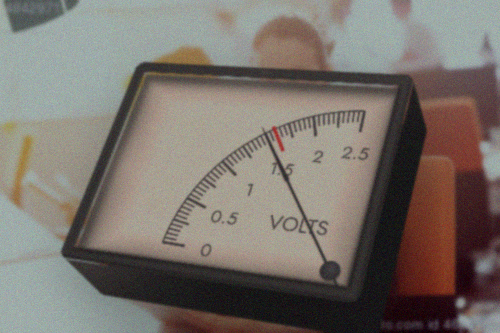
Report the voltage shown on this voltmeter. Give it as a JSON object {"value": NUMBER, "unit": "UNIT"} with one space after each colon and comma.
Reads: {"value": 1.5, "unit": "V"}
